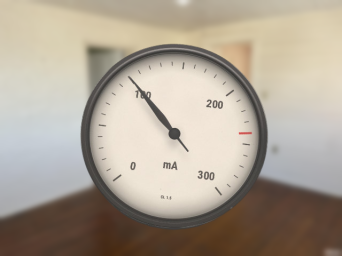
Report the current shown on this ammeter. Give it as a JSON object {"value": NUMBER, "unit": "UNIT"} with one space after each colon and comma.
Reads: {"value": 100, "unit": "mA"}
